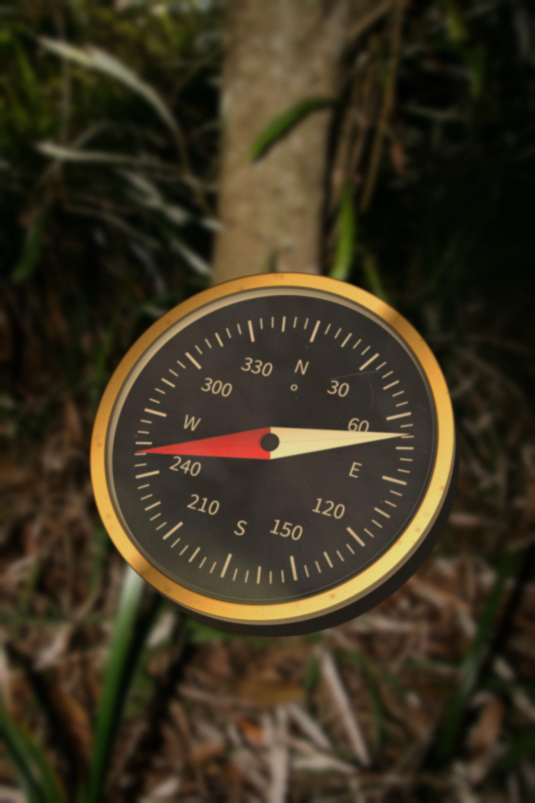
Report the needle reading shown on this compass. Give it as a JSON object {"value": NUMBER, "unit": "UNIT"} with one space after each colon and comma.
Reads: {"value": 250, "unit": "°"}
